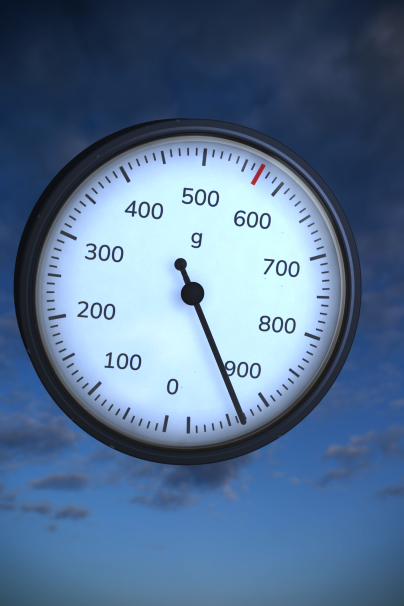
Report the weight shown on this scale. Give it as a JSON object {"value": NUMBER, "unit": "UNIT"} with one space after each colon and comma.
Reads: {"value": 935, "unit": "g"}
